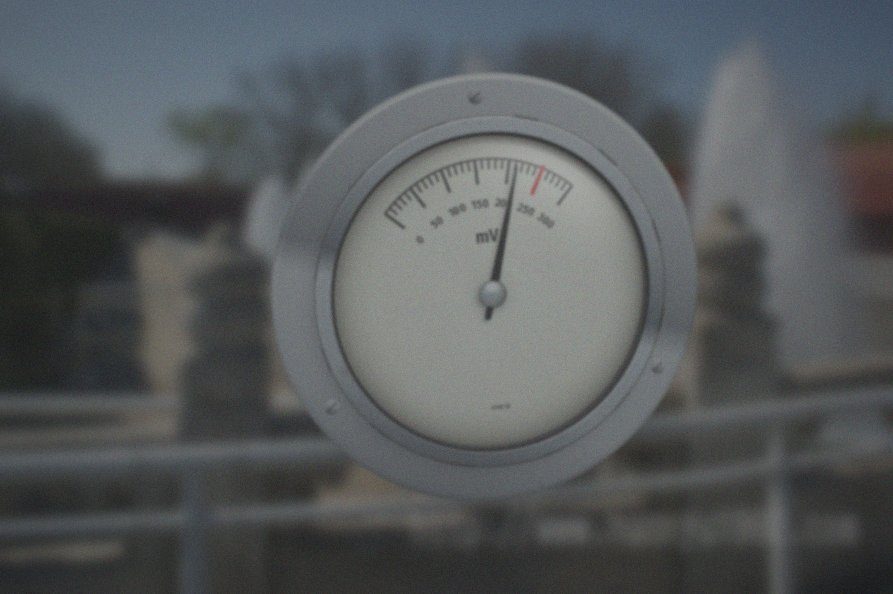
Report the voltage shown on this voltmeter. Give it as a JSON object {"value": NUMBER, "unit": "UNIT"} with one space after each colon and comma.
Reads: {"value": 210, "unit": "mV"}
